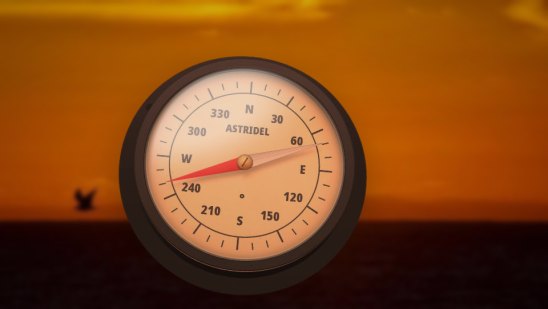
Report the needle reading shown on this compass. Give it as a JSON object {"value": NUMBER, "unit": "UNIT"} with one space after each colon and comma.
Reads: {"value": 250, "unit": "°"}
